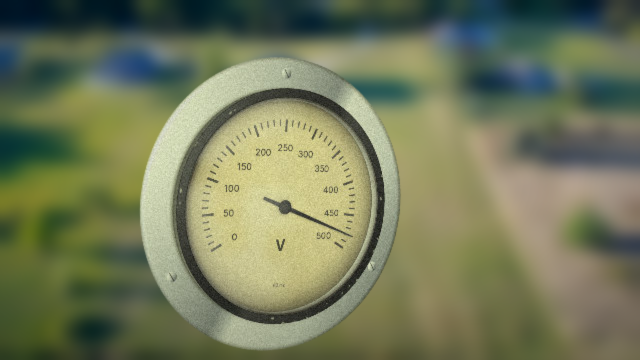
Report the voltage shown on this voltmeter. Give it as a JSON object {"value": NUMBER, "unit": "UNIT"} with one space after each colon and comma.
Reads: {"value": 480, "unit": "V"}
